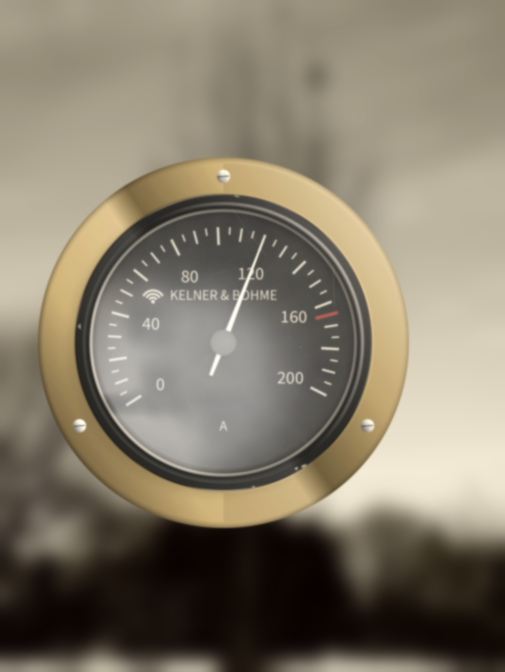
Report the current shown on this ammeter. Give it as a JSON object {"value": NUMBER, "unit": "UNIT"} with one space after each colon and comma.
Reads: {"value": 120, "unit": "A"}
